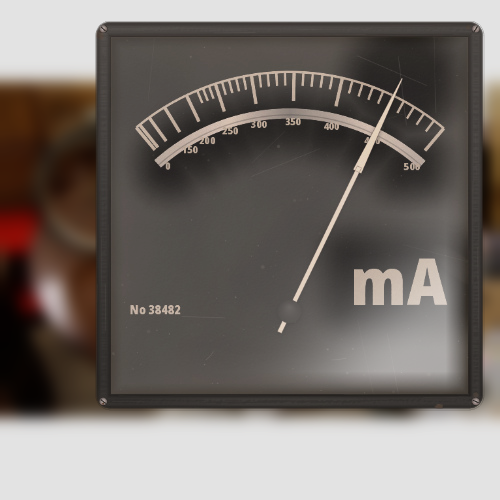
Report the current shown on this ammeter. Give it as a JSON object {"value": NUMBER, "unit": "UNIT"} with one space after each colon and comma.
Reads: {"value": 450, "unit": "mA"}
